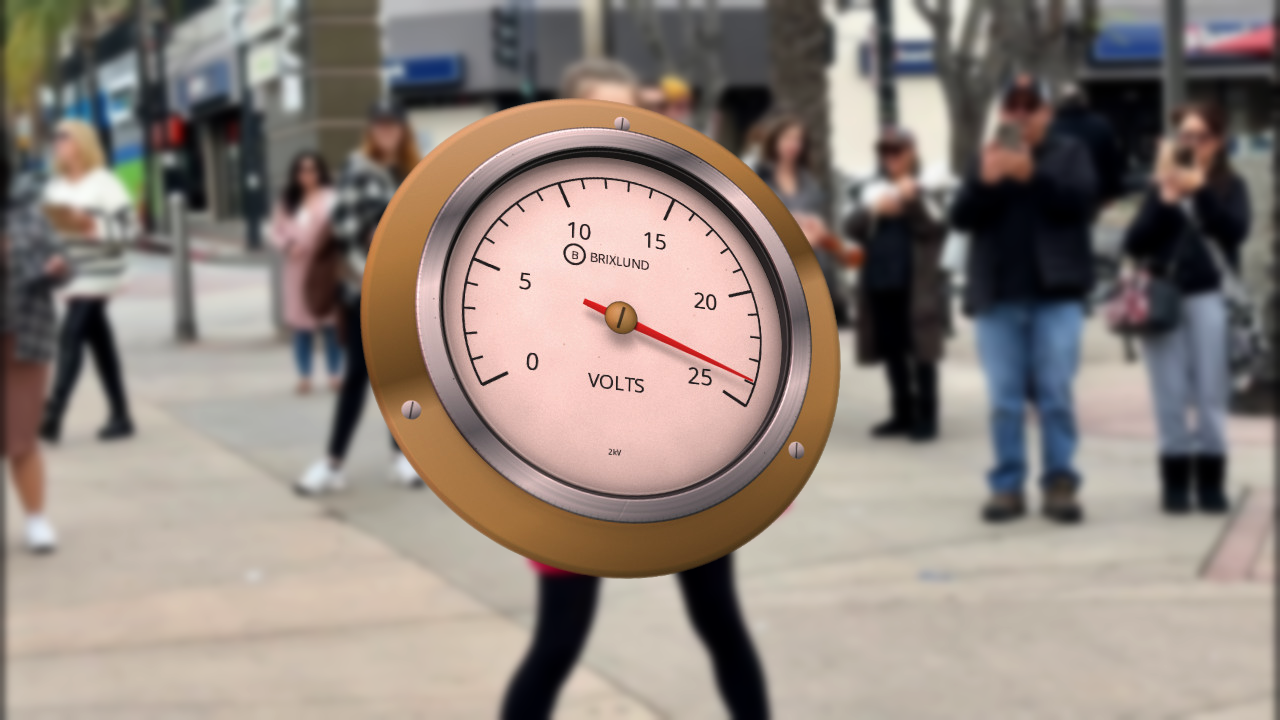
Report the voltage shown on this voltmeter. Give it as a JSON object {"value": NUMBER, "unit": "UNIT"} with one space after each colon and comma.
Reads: {"value": 24, "unit": "V"}
